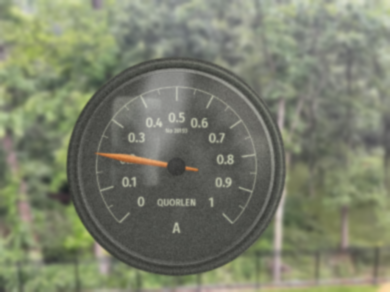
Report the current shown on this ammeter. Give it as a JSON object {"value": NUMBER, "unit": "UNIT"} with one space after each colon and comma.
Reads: {"value": 0.2, "unit": "A"}
